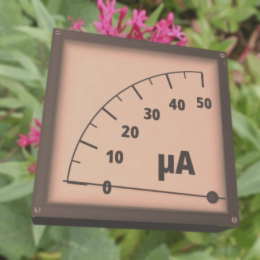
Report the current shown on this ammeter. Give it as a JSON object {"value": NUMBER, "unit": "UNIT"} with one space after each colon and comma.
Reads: {"value": 0, "unit": "µA"}
